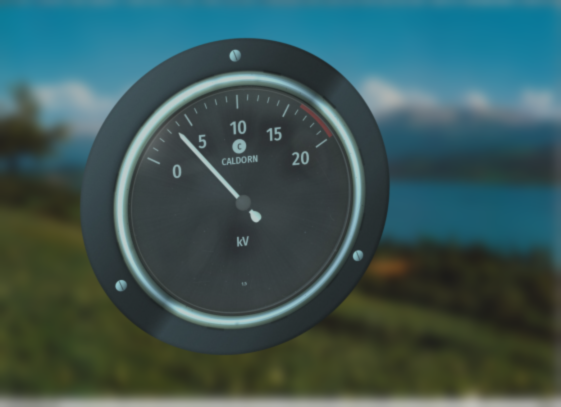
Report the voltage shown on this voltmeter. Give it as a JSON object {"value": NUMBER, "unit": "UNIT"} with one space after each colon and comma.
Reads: {"value": 3.5, "unit": "kV"}
